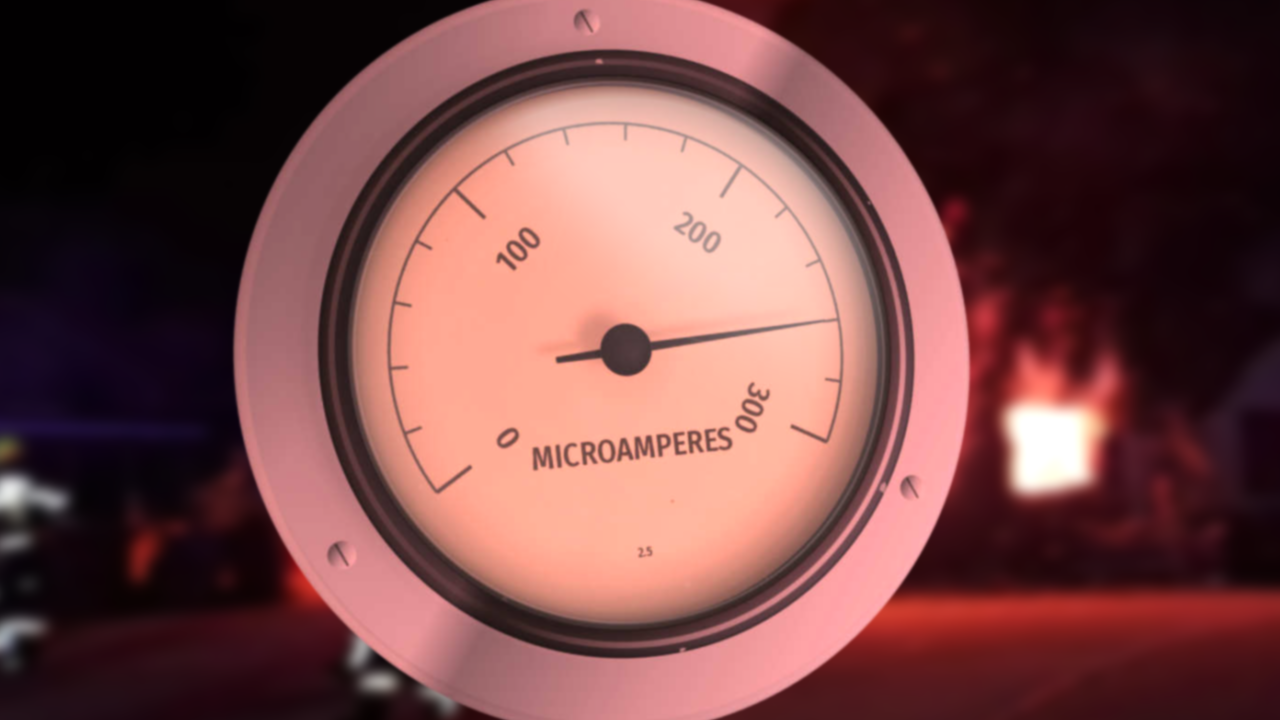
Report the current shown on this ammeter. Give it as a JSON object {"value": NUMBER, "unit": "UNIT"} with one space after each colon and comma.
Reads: {"value": 260, "unit": "µA"}
